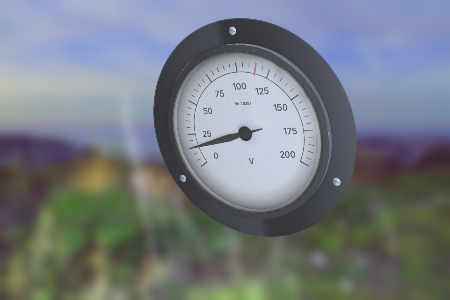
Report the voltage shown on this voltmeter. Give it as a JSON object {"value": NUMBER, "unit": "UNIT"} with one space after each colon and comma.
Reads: {"value": 15, "unit": "V"}
